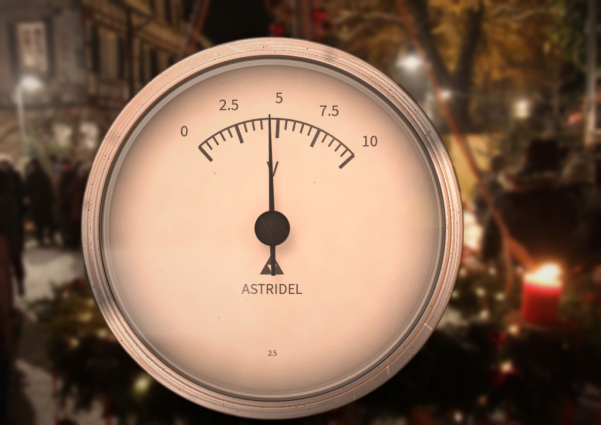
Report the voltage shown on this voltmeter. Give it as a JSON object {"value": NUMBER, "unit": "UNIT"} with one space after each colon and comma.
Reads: {"value": 4.5, "unit": "V"}
